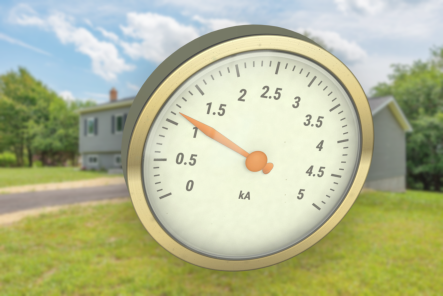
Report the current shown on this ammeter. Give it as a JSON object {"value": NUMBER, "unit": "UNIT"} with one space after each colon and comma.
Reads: {"value": 1.15, "unit": "kA"}
